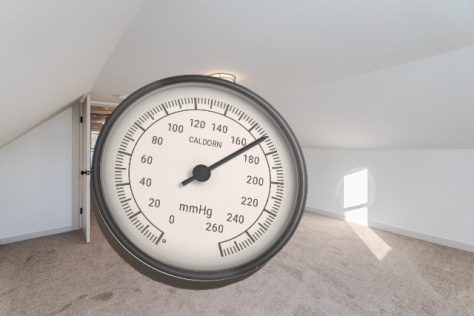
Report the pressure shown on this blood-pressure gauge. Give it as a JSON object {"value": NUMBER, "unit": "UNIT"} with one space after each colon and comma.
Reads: {"value": 170, "unit": "mmHg"}
